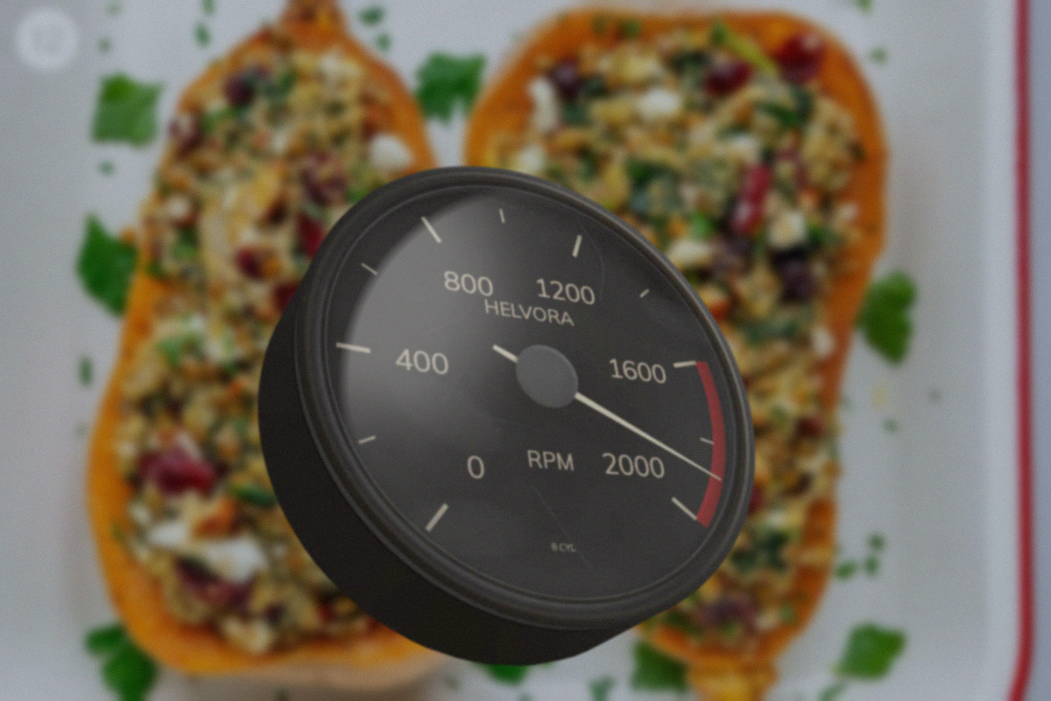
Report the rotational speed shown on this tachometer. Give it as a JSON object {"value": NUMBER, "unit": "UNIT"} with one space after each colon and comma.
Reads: {"value": 1900, "unit": "rpm"}
